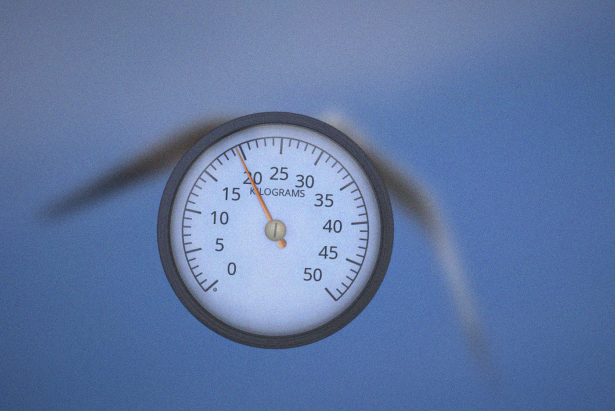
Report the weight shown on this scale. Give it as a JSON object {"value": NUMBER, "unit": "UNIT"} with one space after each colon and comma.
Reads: {"value": 19.5, "unit": "kg"}
